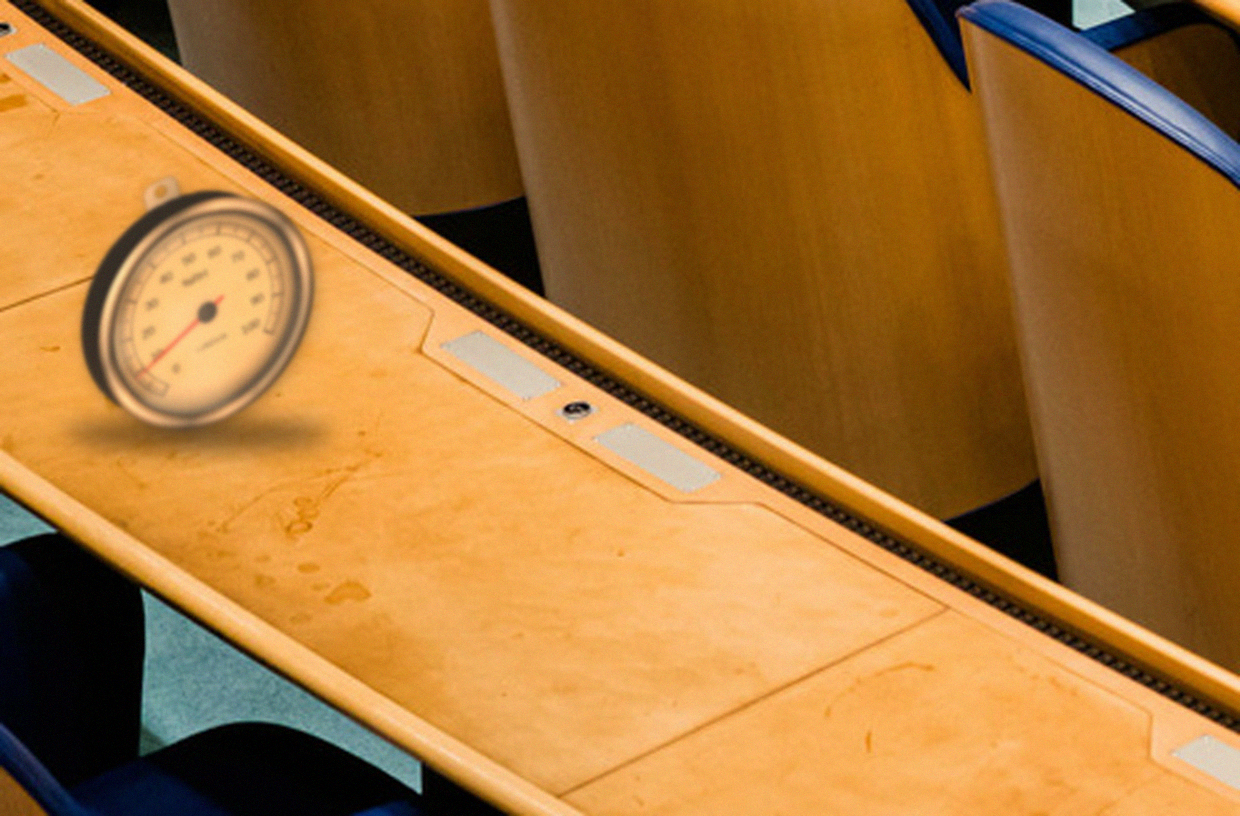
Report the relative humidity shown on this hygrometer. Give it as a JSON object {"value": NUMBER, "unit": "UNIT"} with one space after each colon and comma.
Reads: {"value": 10, "unit": "%"}
